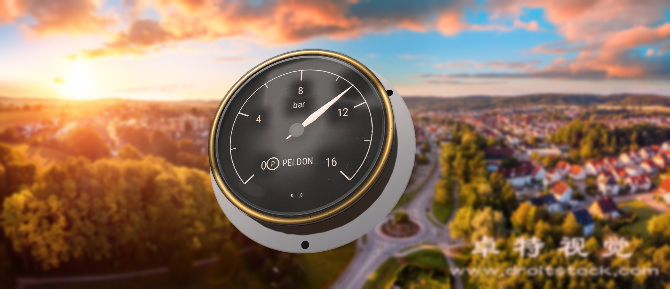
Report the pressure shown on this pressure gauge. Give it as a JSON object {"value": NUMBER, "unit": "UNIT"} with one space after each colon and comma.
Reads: {"value": 11, "unit": "bar"}
